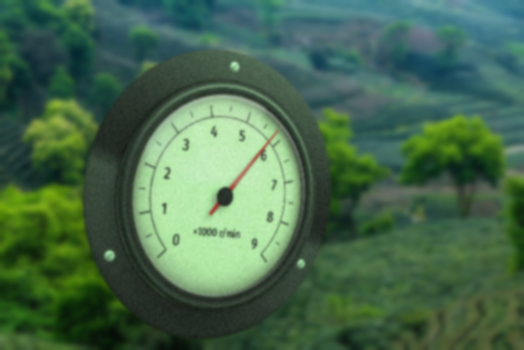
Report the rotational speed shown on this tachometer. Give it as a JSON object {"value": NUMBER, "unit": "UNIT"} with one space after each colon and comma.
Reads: {"value": 5750, "unit": "rpm"}
